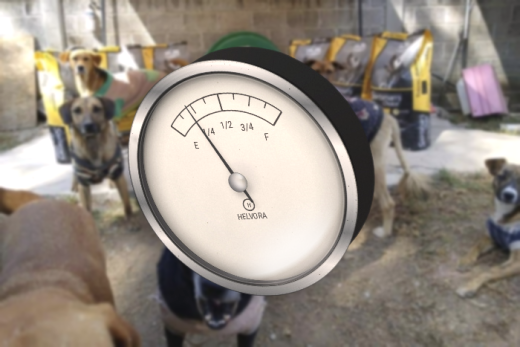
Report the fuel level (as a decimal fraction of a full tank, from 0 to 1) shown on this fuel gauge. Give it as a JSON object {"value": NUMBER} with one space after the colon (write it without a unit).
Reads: {"value": 0.25}
